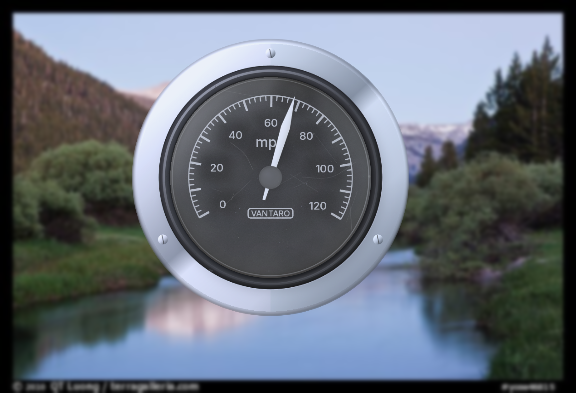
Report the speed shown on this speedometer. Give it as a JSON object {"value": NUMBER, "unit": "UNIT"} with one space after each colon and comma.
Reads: {"value": 68, "unit": "mph"}
